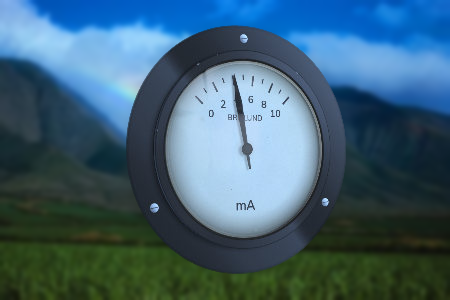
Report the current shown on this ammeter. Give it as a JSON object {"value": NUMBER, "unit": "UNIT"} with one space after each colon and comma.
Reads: {"value": 4, "unit": "mA"}
